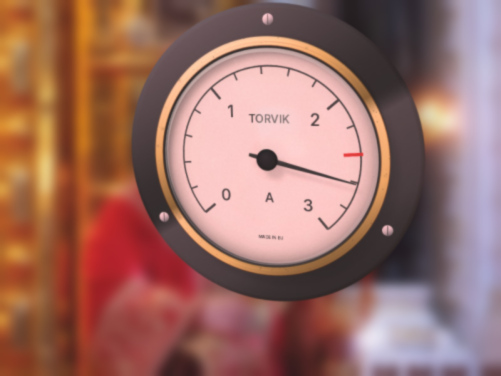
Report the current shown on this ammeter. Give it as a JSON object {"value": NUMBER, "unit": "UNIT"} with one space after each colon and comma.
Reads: {"value": 2.6, "unit": "A"}
